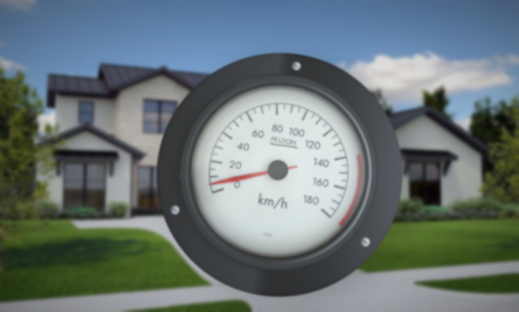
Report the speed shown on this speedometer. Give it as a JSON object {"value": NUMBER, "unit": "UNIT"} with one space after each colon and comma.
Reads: {"value": 5, "unit": "km/h"}
